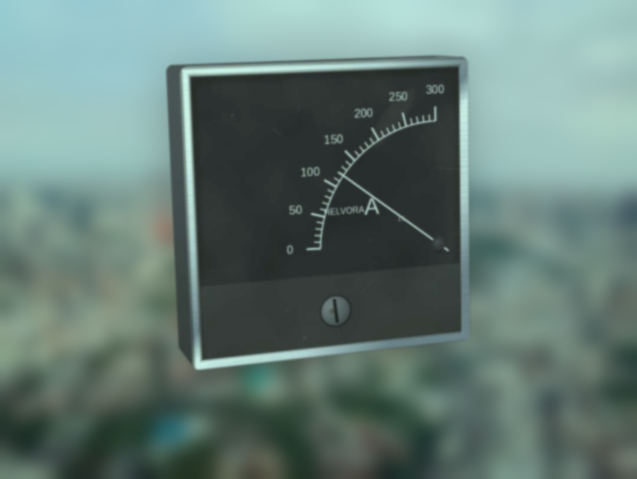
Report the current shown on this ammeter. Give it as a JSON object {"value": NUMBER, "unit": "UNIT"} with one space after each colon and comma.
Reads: {"value": 120, "unit": "A"}
